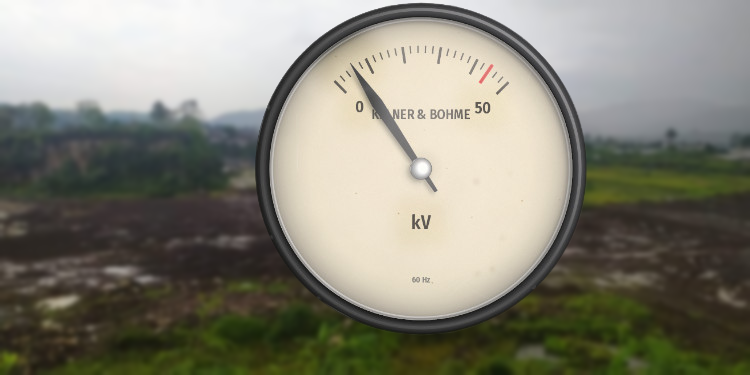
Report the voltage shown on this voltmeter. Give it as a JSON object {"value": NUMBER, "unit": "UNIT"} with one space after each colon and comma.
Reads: {"value": 6, "unit": "kV"}
